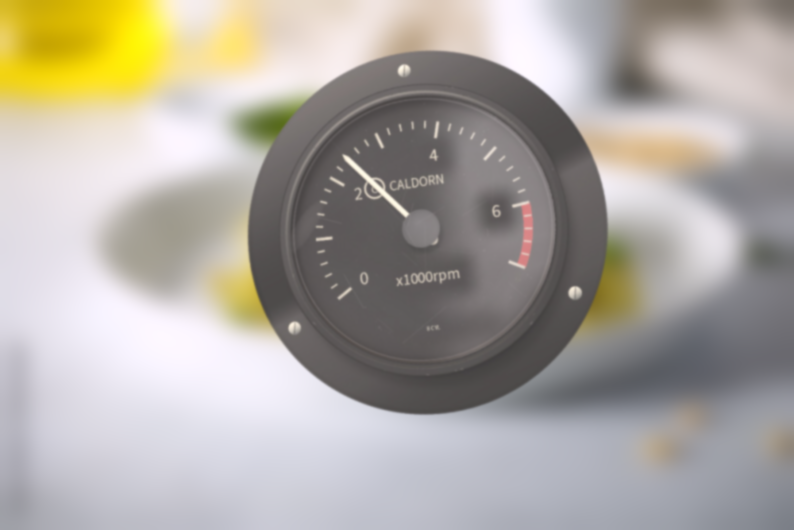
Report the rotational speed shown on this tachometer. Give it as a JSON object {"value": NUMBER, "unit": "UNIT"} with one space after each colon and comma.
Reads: {"value": 2400, "unit": "rpm"}
